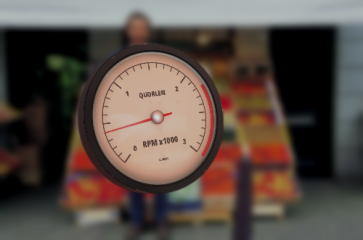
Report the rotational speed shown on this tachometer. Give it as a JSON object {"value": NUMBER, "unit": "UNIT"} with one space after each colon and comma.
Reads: {"value": 400, "unit": "rpm"}
